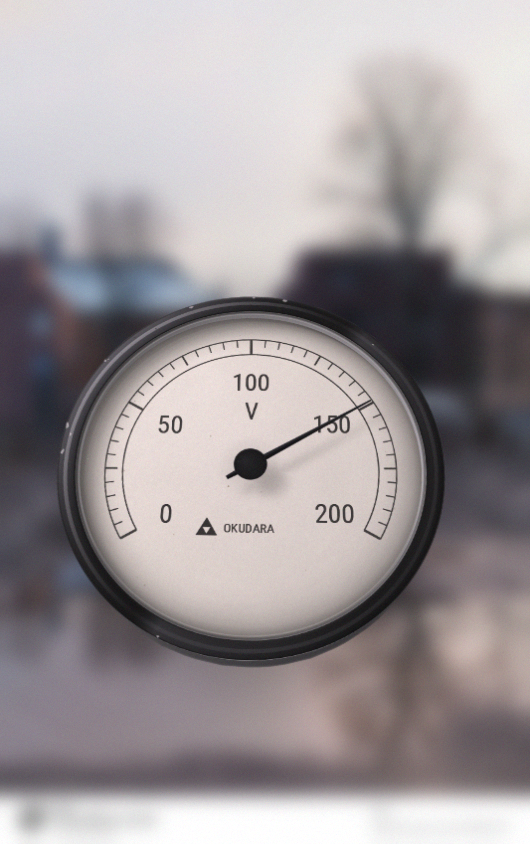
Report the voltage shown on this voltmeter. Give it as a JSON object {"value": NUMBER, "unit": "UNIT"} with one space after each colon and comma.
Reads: {"value": 150, "unit": "V"}
